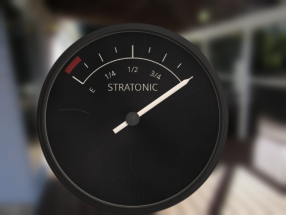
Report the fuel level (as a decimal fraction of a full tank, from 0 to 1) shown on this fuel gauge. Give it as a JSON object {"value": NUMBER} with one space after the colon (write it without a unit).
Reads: {"value": 1}
